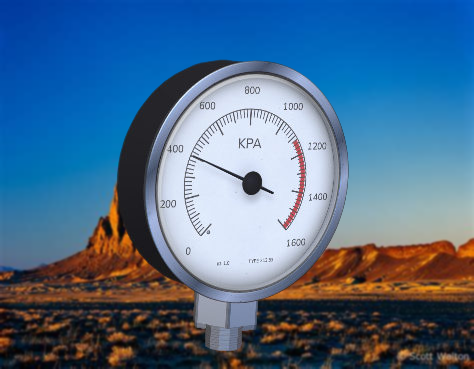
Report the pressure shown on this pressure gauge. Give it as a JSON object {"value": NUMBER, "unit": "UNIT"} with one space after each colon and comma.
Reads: {"value": 400, "unit": "kPa"}
